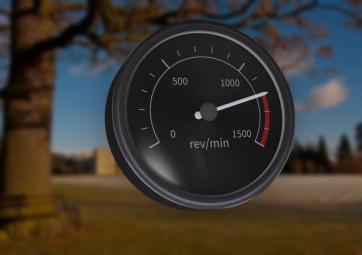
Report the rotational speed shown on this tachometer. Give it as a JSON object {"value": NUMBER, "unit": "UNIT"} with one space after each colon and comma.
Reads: {"value": 1200, "unit": "rpm"}
